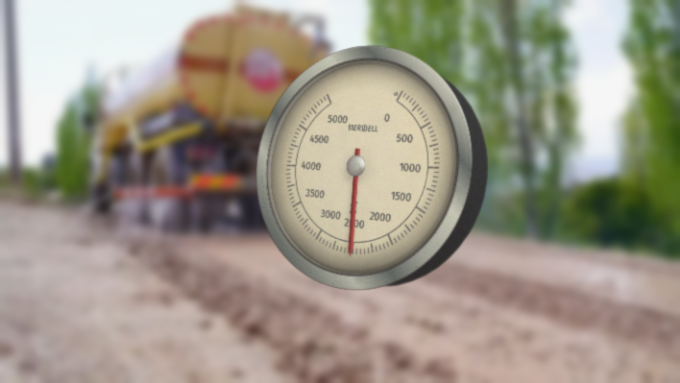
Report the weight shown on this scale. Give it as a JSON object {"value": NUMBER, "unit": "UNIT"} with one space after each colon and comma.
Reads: {"value": 2500, "unit": "g"}
